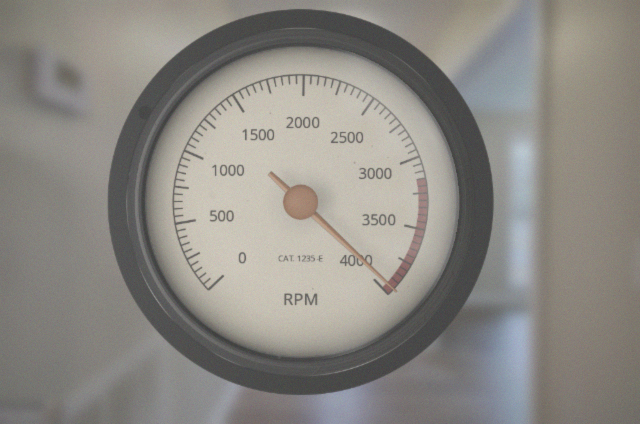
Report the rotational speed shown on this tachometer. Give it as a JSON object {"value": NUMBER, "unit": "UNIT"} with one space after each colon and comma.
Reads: {"value": 3950, "unit": "rpm"}
